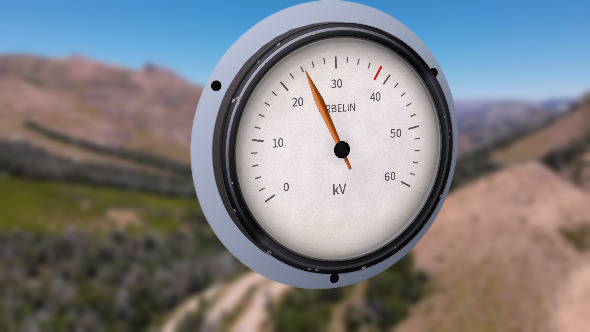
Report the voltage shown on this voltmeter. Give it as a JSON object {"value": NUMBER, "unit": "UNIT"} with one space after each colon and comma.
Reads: {"value": 24, "unit": "kV"}
